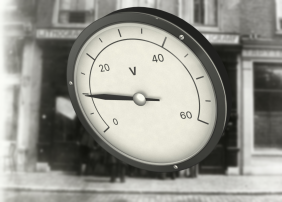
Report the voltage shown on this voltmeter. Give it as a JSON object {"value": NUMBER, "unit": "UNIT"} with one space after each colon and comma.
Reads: {"value": 10, "unit": "V"}
